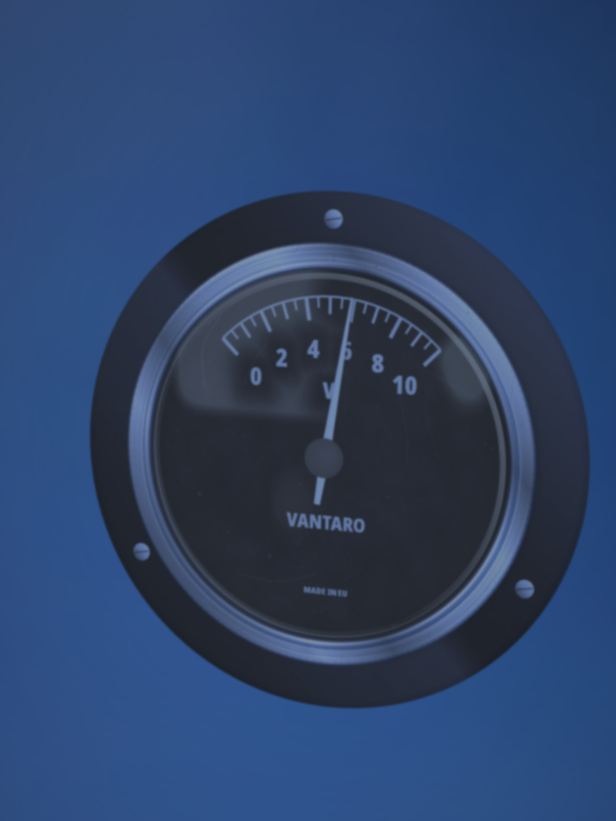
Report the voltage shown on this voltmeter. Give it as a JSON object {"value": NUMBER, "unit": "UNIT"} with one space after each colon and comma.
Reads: {"value": 6, "unit": "V"}
